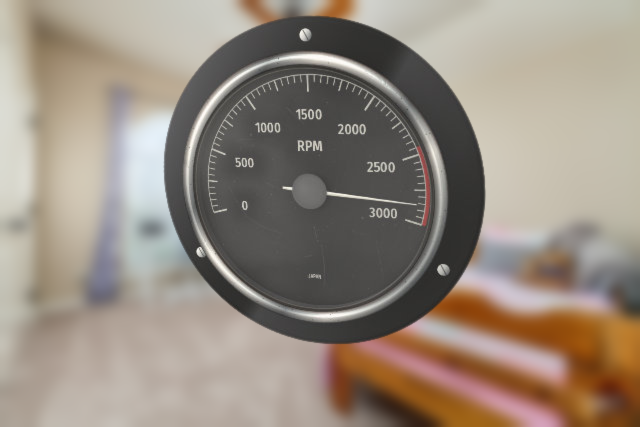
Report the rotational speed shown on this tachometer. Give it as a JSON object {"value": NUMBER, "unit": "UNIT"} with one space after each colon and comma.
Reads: {"value": 2850, "unit": "rpm"}
